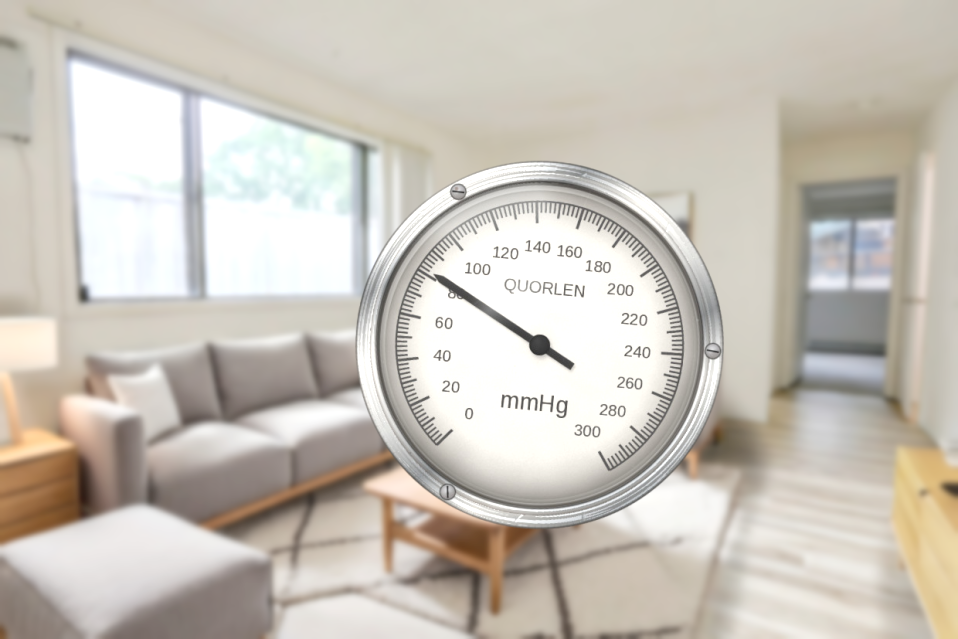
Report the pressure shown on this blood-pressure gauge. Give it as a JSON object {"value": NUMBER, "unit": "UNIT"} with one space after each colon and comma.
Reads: {"value": 82, "unit": "mmHg"}
